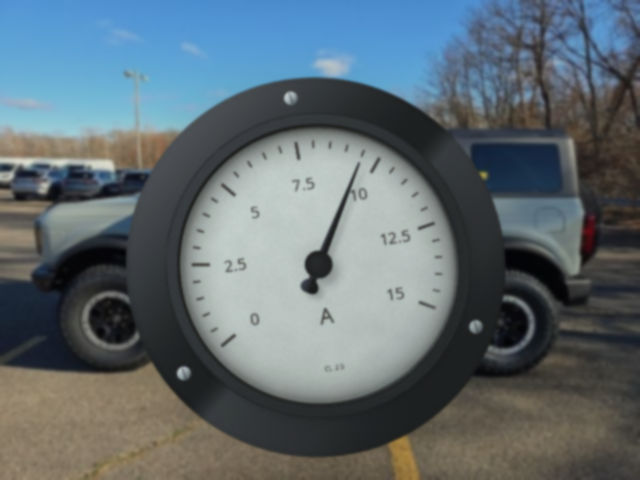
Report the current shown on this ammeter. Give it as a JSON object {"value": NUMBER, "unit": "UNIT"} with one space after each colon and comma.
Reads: {"value": 9.5, "unit": "A"}
